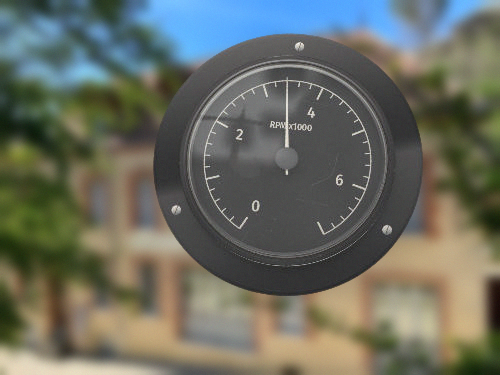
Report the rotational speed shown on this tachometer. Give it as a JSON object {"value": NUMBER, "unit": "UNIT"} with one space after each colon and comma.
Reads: {"value": 3400, "unit": "rpm"}
